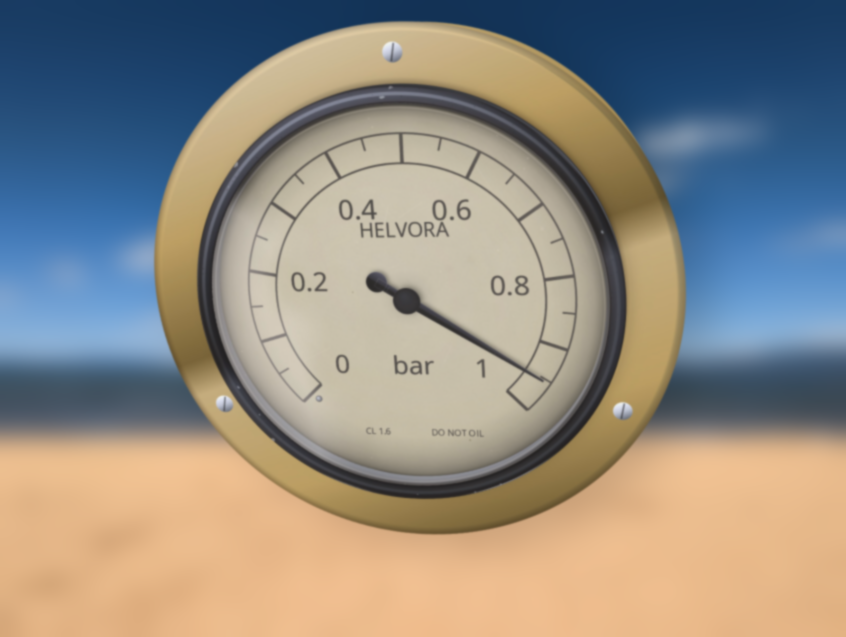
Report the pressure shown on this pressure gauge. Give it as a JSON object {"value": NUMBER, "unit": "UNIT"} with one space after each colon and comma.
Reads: {"value": 0.95, "unit": "bar"}
